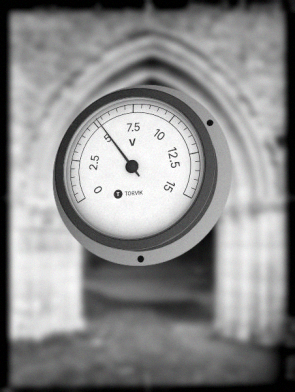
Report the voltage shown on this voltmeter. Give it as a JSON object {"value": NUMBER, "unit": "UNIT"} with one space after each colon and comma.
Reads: {"value": 5.25, "unit": "V"}
